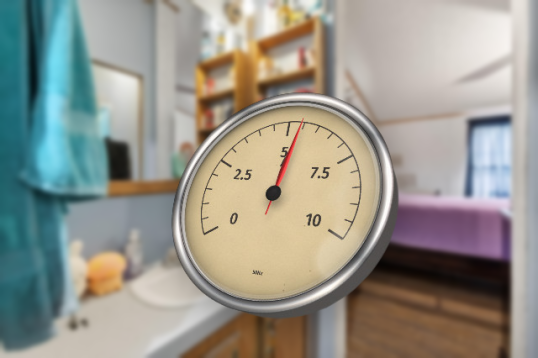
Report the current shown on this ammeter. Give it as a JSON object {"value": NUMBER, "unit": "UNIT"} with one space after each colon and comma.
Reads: {"value": 5.5, "unit": "A"}
